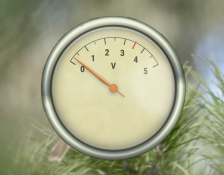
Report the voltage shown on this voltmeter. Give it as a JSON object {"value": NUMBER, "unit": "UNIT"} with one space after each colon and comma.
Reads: {"value": 0.25, "unit": "V"}
